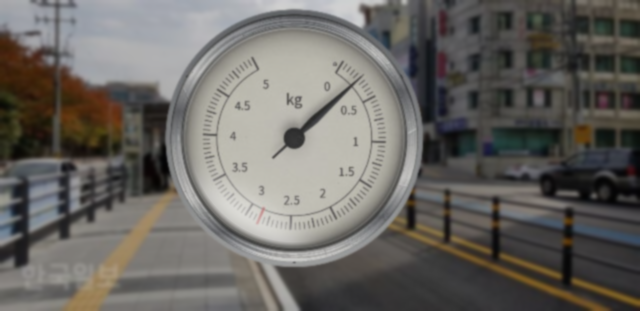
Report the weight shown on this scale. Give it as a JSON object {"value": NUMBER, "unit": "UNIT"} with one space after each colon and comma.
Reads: {"value": 0.25, "unit": "kg"}
